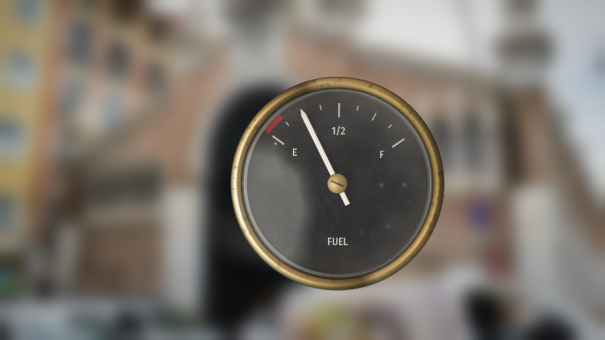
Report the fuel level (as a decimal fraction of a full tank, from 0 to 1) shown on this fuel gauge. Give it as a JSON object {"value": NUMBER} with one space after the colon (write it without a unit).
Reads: {"value": 0.25}
